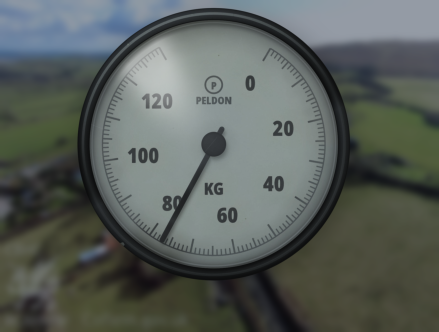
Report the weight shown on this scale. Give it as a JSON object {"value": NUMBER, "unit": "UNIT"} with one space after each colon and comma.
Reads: {"value": 77, "unit": "kg"}
